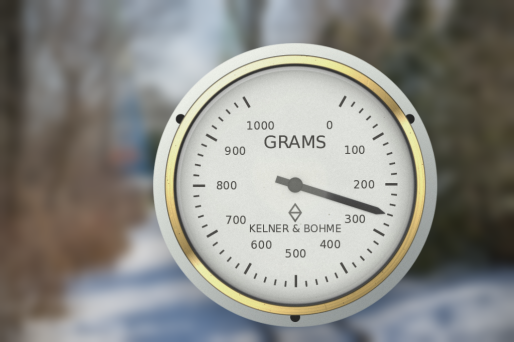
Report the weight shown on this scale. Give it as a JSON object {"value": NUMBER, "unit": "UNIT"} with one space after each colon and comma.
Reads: {"value": 260, "unit": "g"}
